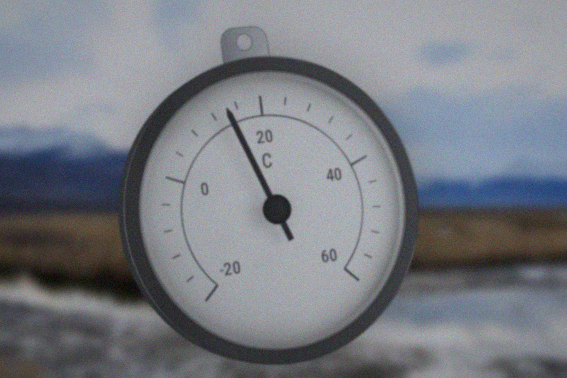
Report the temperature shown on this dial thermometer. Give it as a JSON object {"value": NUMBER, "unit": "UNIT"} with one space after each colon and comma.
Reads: {"value": 14, "unit": "°C"}
